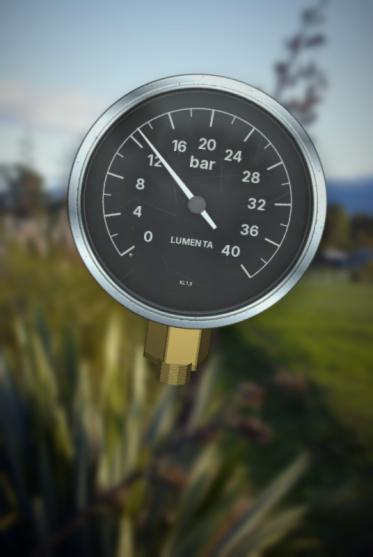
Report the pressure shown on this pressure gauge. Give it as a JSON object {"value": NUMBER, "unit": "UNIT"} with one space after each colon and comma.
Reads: {"value": 13, "unit": "bar"}
